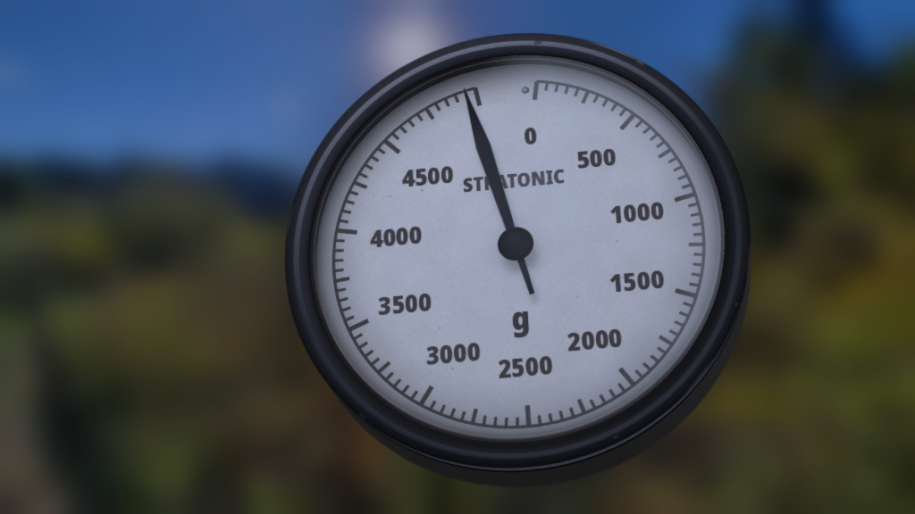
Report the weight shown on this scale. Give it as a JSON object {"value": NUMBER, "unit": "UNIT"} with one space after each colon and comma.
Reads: {"value": 4950, "unit": "g"}
